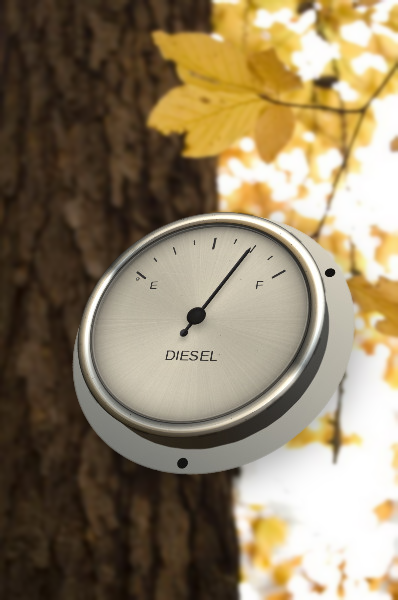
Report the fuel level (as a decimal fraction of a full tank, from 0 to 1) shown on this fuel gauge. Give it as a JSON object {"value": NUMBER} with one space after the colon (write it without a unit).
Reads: {"value": 0.75}
